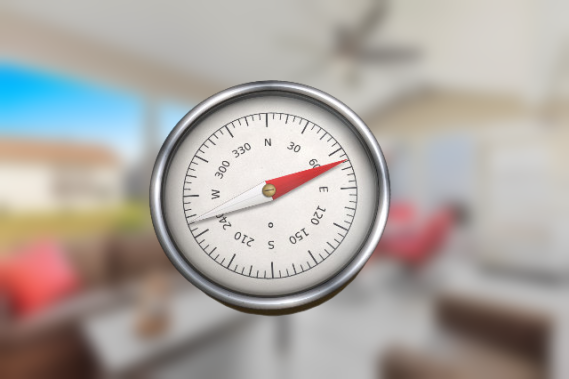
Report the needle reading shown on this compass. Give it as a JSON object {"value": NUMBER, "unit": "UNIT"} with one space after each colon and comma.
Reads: {"value": 70, "unit": "°"}
